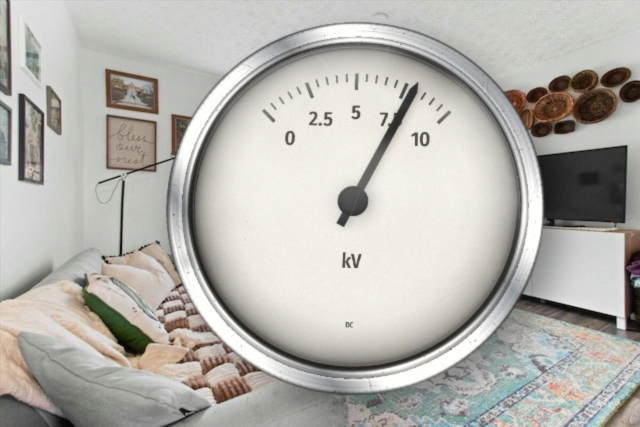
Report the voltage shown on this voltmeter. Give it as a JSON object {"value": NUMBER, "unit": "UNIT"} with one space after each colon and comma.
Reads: {"value": 8, "unit": "kV"}
